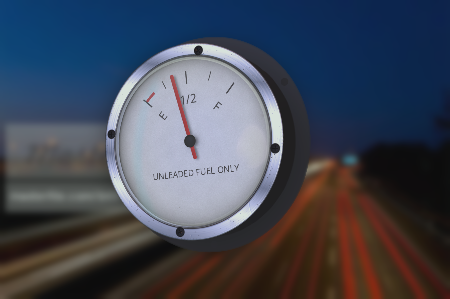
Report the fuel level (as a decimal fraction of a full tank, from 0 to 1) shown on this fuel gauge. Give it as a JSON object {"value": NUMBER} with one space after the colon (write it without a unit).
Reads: {"value": 0.375}
